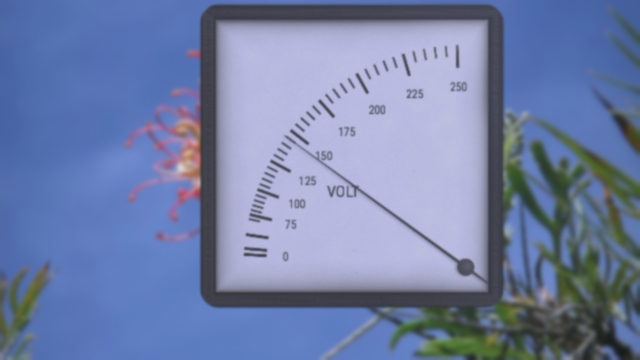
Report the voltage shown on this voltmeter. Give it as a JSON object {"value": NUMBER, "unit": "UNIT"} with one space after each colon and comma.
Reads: {"value": 145, "unit": "V"}
